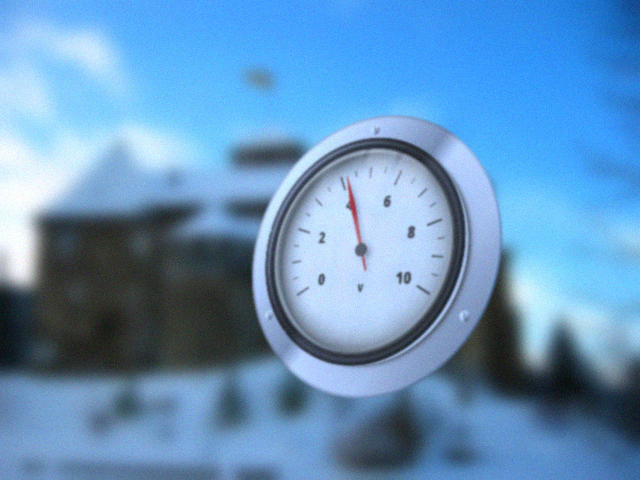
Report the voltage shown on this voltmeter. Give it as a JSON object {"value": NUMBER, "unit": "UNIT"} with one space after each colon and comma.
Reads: {"value": 4.25, "unit": "V"}
